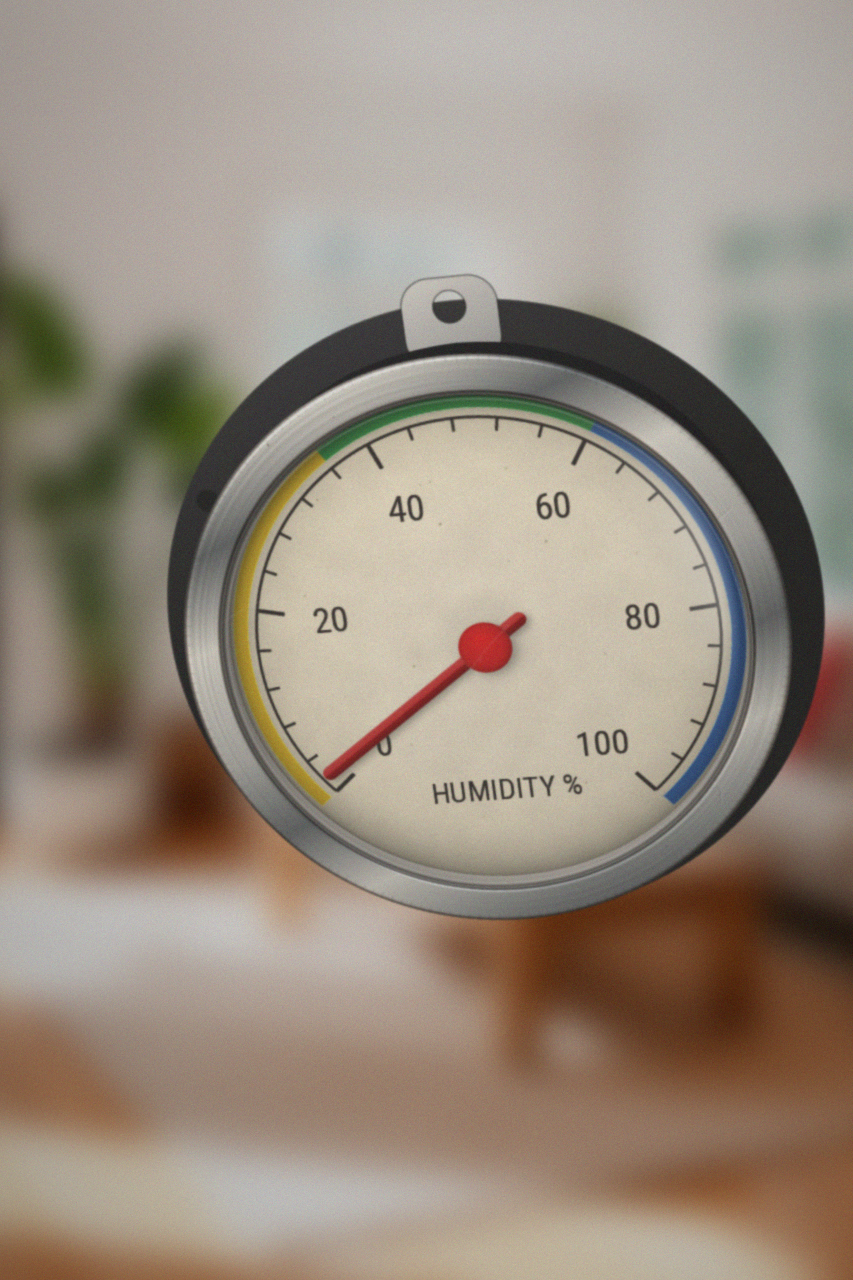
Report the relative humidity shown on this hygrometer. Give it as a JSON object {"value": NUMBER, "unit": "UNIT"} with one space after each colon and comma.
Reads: {"value": 2, "unit": "%"}
